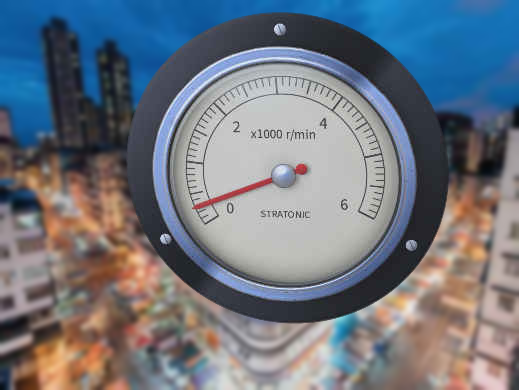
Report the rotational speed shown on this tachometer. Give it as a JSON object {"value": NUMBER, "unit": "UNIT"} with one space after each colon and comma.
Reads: {"value": 300, "unit": "rpm"}
